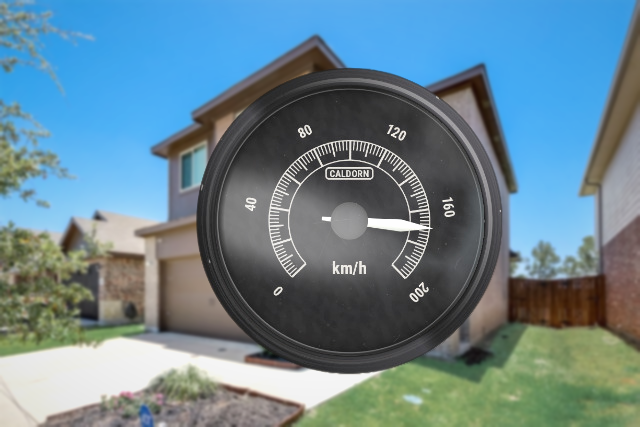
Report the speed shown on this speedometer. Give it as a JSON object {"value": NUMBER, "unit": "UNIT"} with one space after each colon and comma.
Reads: {"value": 170, "unit": "km/h"}
